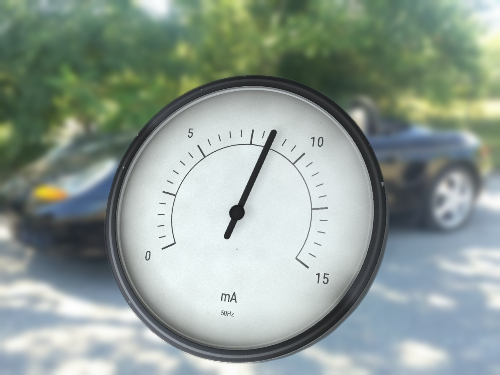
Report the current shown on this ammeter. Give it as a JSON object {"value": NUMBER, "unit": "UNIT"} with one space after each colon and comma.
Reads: {"value": 8.5, "unit": "mA"}
